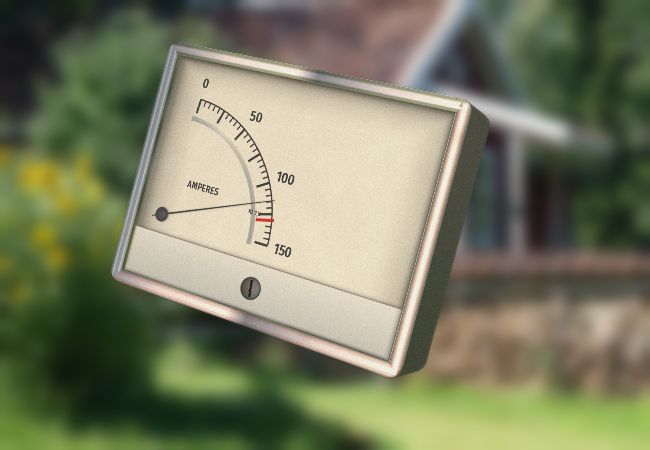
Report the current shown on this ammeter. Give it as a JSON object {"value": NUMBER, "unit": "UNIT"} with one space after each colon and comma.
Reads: {"value": 115, "unit": "A"}
